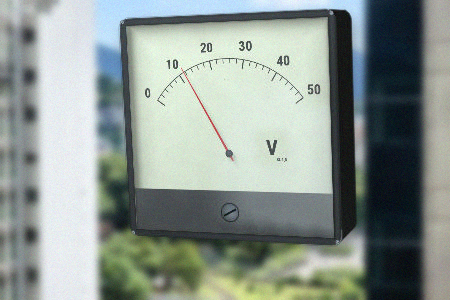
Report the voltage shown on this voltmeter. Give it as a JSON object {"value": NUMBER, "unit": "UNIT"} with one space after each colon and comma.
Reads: {"value": 12, "unit": "V"}
